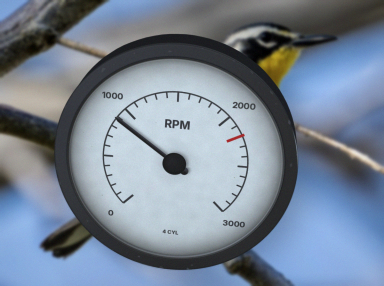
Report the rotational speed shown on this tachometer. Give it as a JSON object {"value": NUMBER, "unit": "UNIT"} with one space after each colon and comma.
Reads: {"value": 900, "unit": "rpm"}
